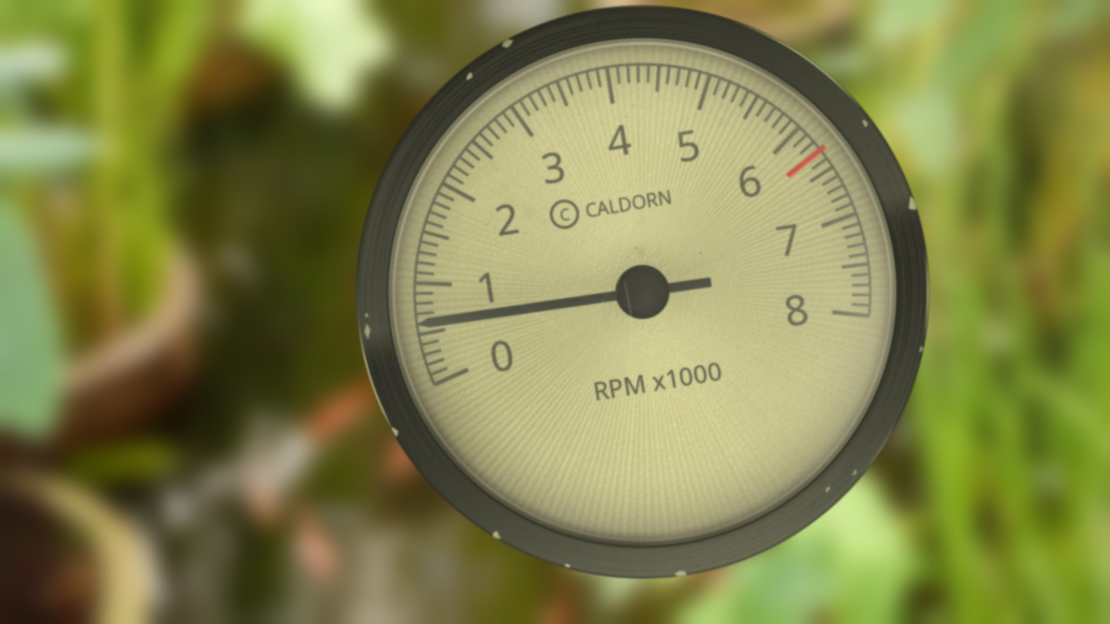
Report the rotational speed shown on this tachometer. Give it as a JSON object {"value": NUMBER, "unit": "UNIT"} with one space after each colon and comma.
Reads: {"value": 600, "unit": "rpm"}
